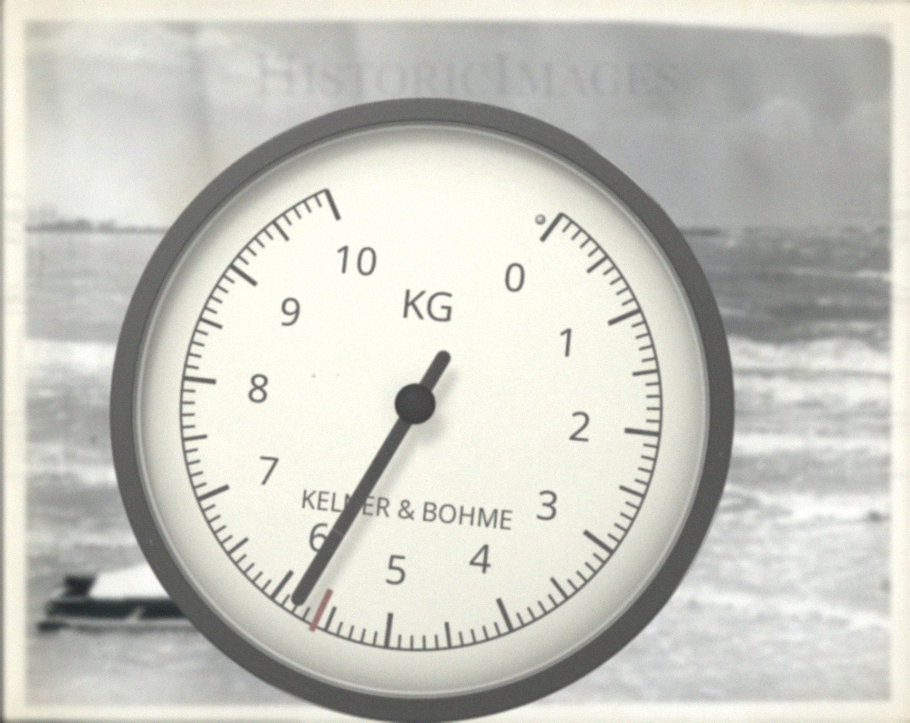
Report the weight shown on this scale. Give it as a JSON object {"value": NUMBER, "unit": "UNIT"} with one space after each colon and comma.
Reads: {"value": 5.8, "unit": "kg"}
